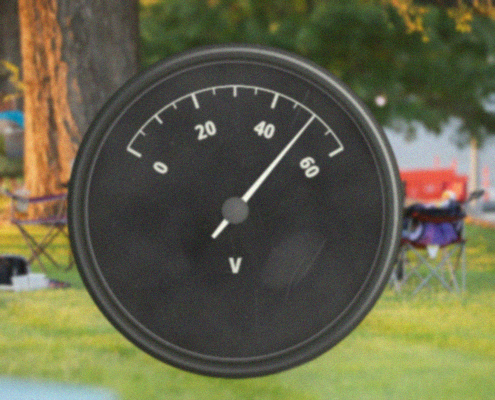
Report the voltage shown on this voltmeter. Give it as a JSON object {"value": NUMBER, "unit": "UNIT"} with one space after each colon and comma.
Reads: {"value": 50, "unit": "V"}
